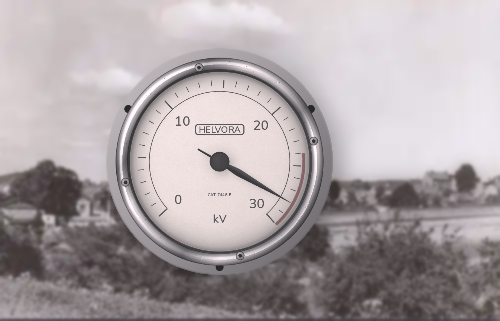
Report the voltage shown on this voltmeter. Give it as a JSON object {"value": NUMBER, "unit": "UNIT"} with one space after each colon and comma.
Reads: {"value": 28, "unit": "kV"}
